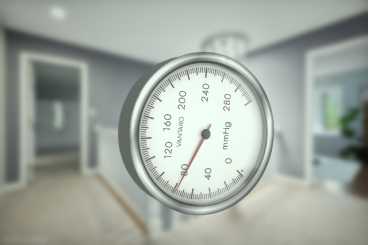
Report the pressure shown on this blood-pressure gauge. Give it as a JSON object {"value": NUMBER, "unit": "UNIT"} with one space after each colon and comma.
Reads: {"value": 80, "unit": "mmHg"}
